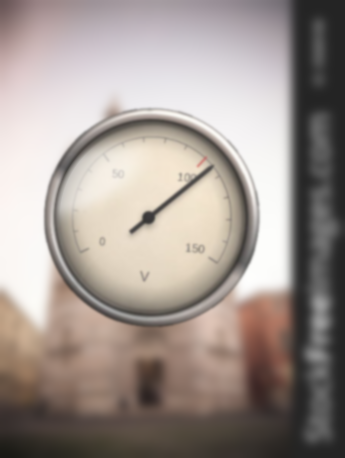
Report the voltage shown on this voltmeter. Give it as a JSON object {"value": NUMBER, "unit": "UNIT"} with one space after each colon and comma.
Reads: {"value": 105, "unit": "V"}
